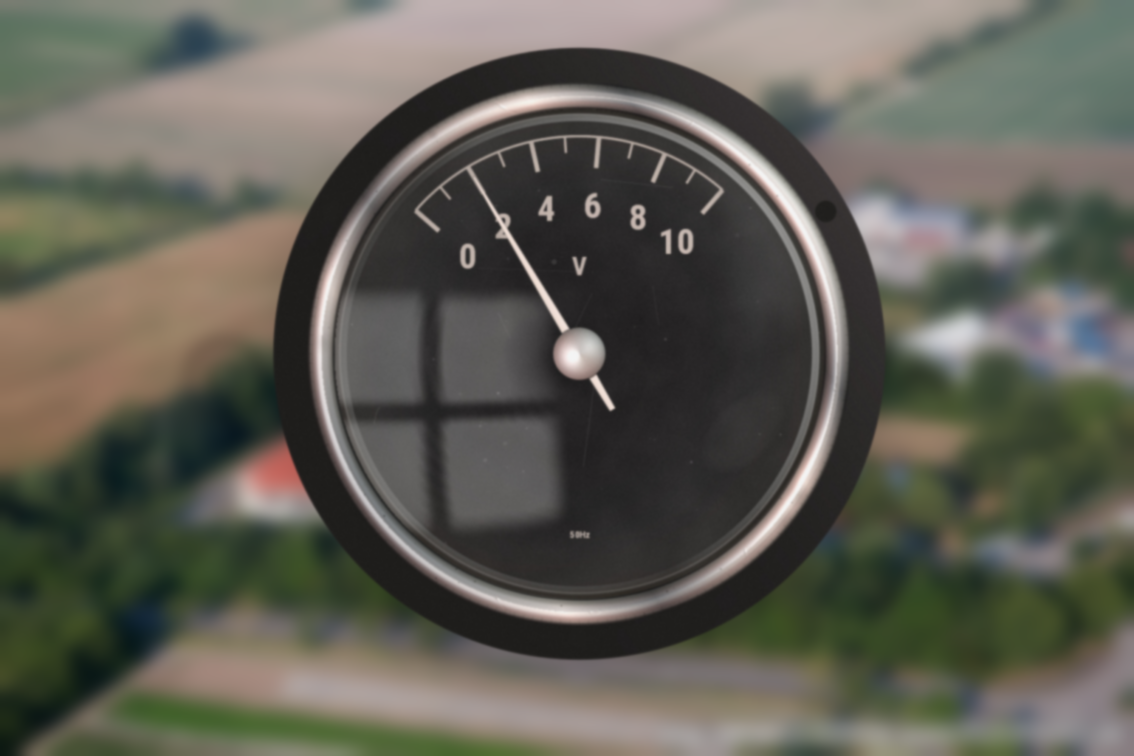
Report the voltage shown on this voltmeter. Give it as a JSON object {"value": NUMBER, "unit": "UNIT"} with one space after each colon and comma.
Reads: {"value": 2, "unit": "V"}
